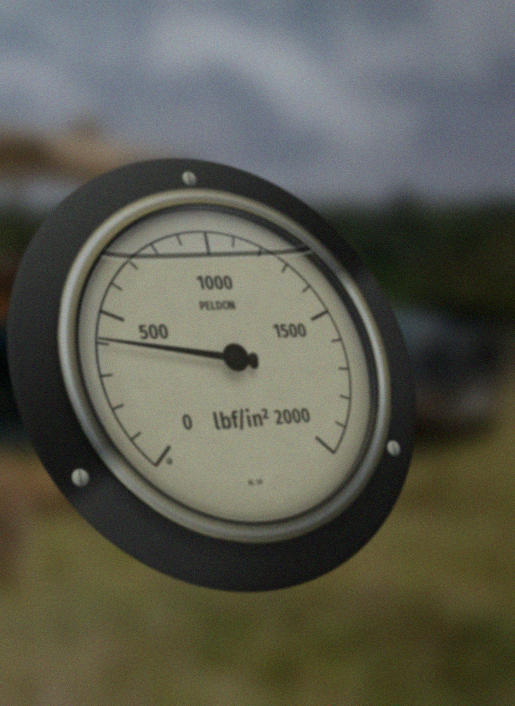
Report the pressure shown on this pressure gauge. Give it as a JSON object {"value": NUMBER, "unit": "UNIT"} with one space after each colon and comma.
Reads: {"value": 400, "unit": "psi"}
